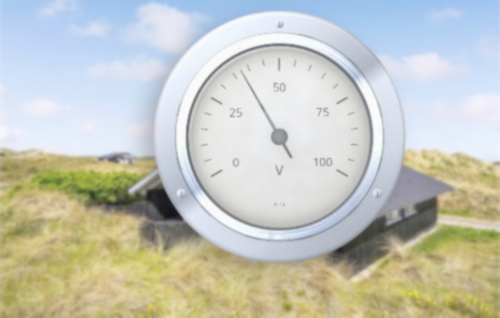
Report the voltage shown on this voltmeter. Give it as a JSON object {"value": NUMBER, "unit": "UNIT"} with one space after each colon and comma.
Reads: {"value": 37.5, "unit": "V"}
